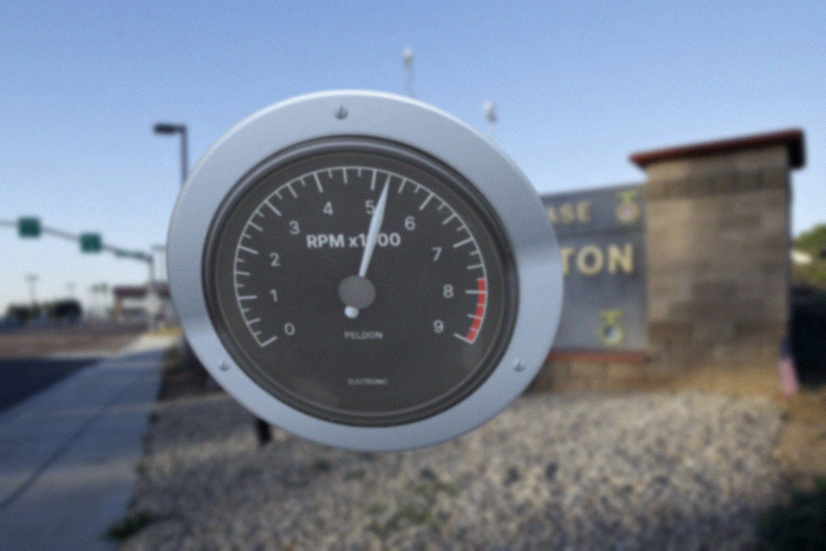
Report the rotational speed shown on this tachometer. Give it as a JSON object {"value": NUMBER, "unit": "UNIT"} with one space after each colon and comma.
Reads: {"value": 5250, "unit": "rpm"}
